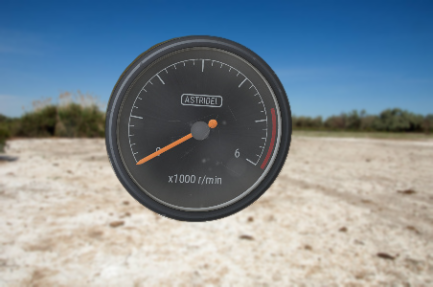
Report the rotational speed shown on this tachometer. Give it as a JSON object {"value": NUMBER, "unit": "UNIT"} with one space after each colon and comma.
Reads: {"value": 0, "unit": "rpm"}
